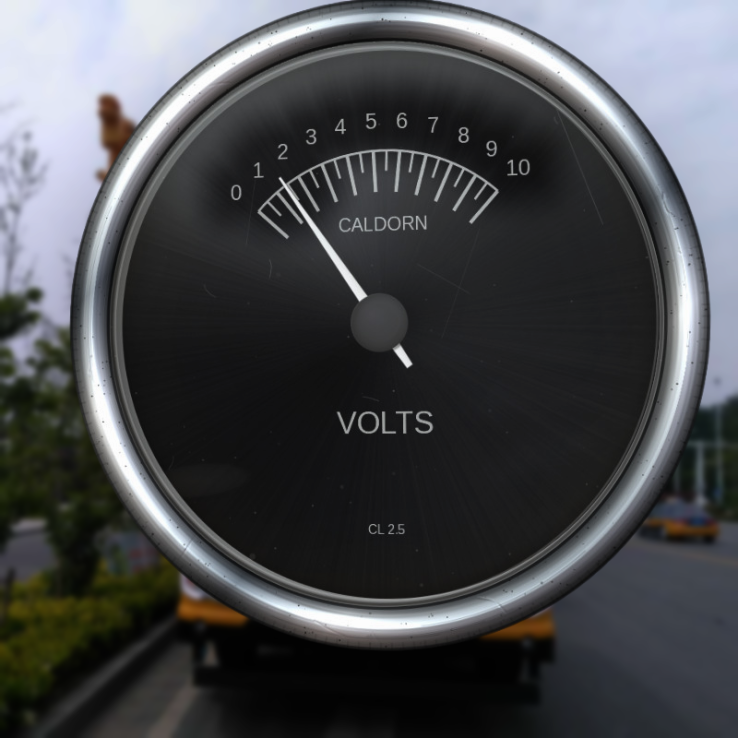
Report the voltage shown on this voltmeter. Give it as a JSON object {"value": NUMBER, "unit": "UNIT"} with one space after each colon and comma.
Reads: {"value": 1.5, "unit": "V"}
